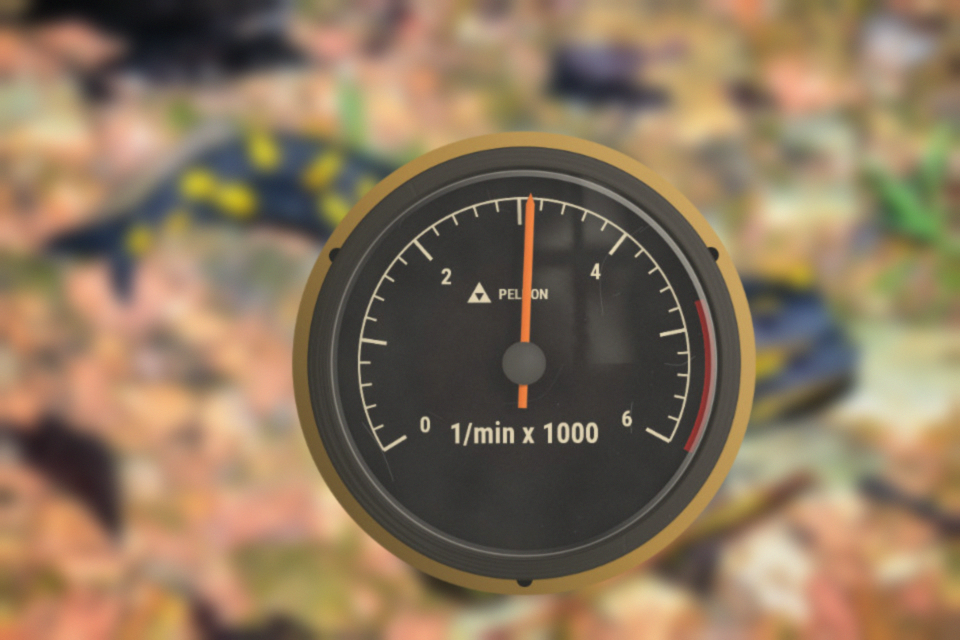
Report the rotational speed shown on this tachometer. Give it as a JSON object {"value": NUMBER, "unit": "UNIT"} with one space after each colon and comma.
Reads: {"value": 3100, "unit": "rpm"}
